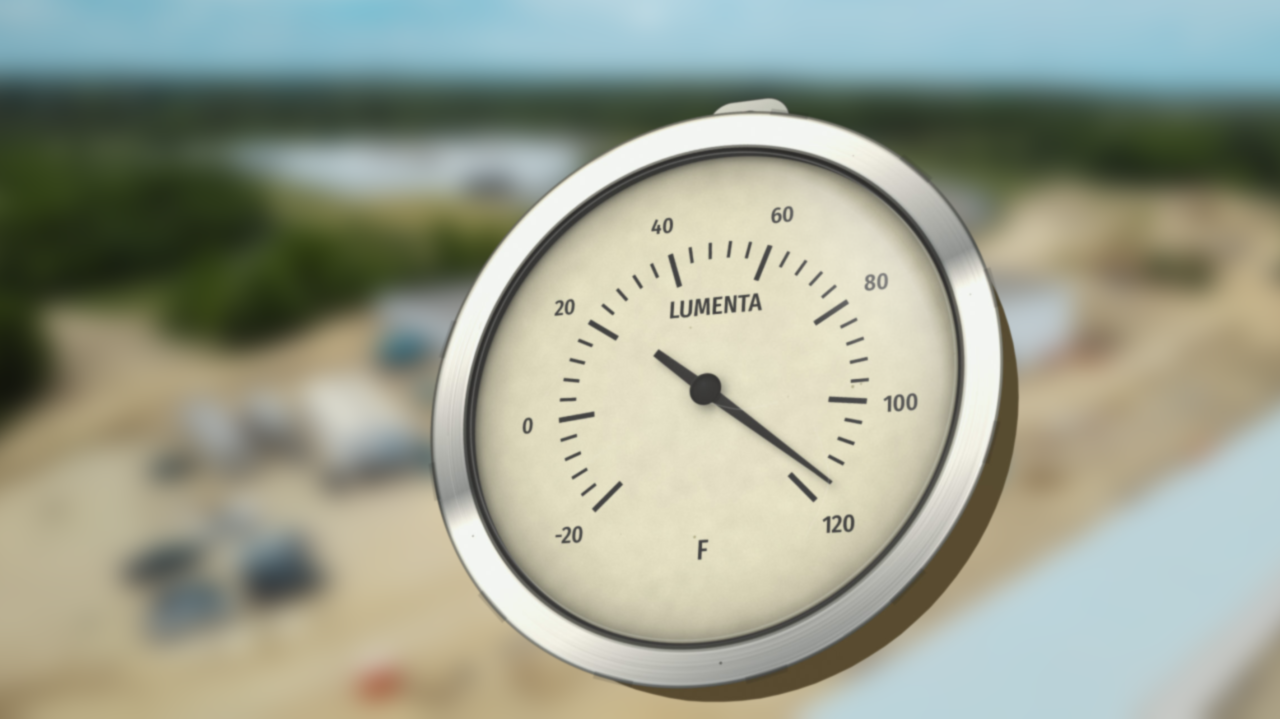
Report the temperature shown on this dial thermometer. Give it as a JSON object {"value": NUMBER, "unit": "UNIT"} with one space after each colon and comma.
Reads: {"value": 116, "unit": "°F"}
